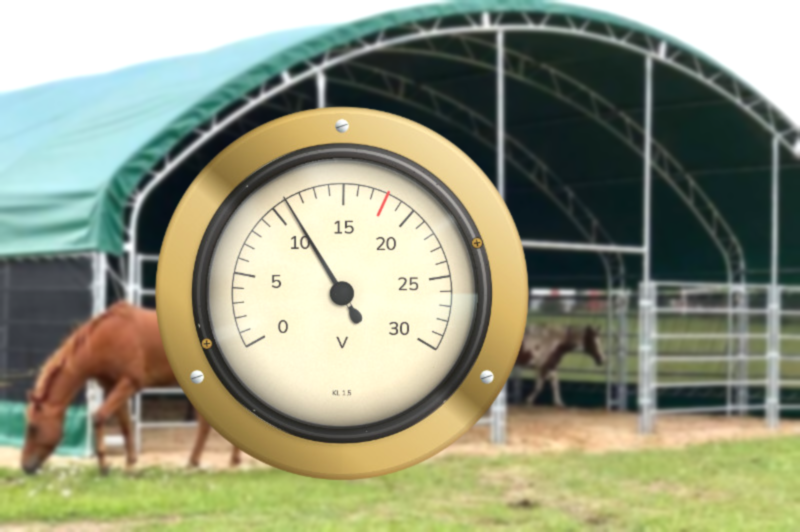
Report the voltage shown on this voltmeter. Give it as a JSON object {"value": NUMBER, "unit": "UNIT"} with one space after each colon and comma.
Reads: {"value": 11, "unit": "V"}
